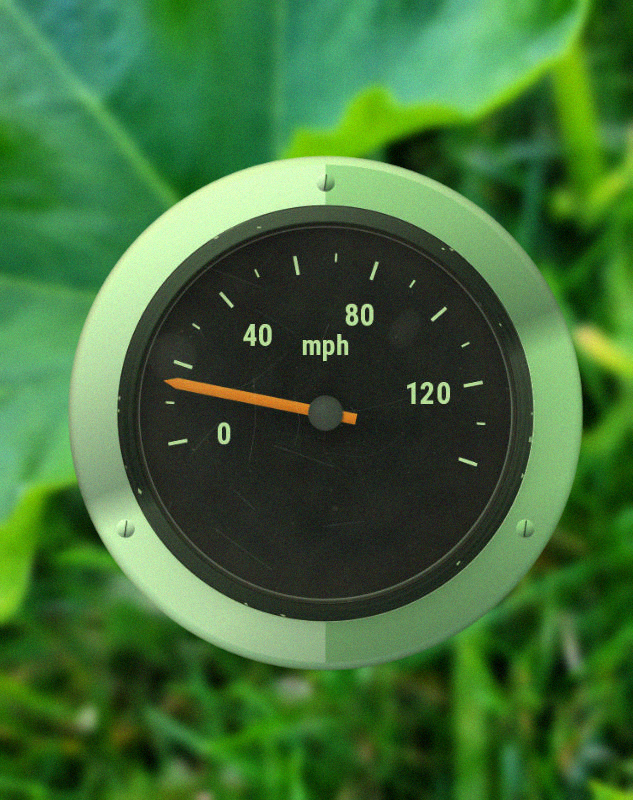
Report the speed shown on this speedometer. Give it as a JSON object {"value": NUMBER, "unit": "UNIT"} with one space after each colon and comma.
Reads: {"value": 15, "unit": "mph"}
